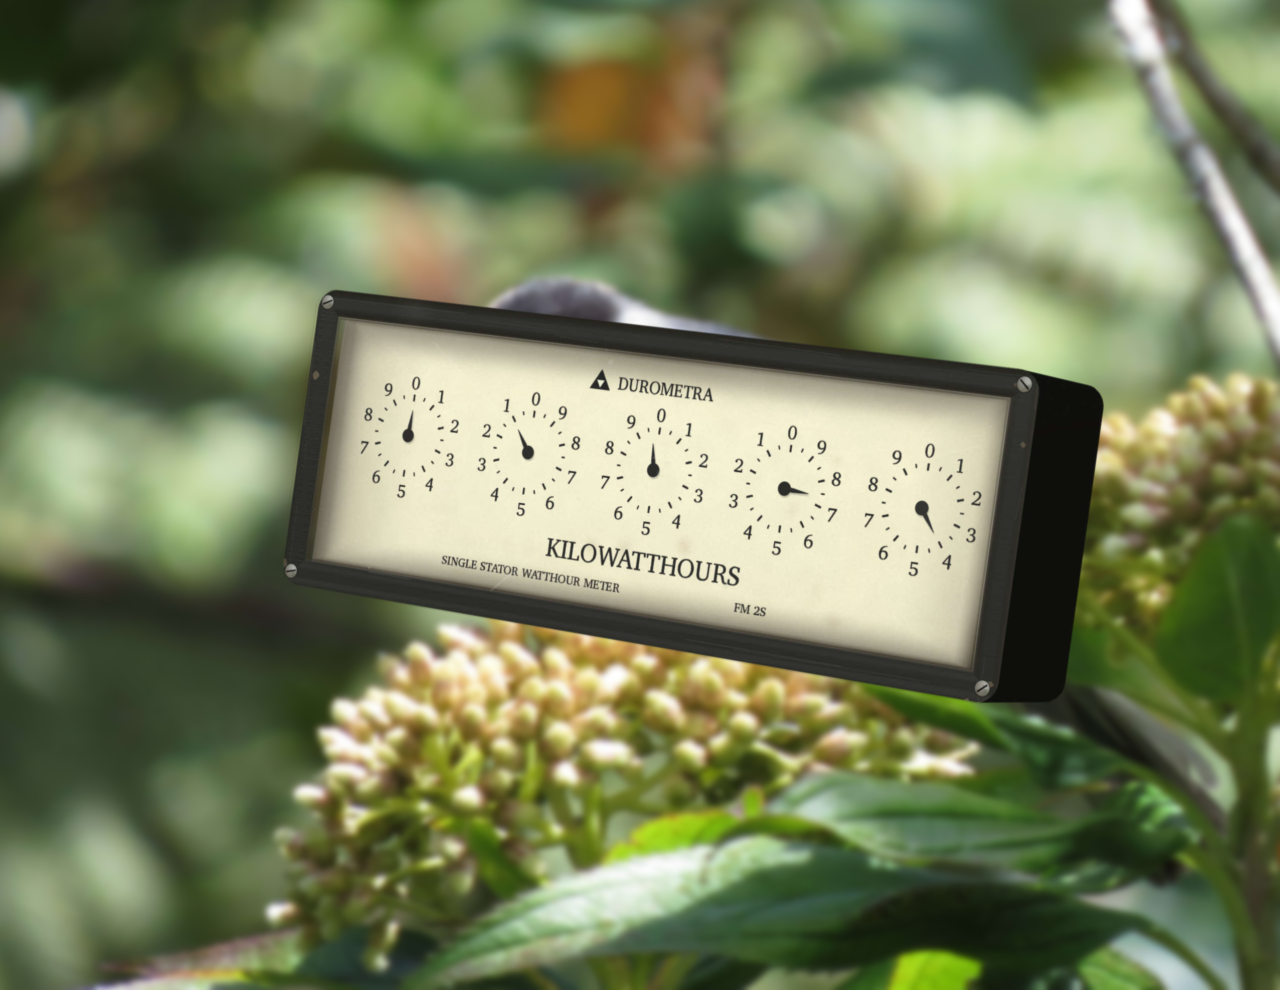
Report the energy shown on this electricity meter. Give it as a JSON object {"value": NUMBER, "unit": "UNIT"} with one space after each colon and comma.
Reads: {"value": 974, "unit": "kWh"}
